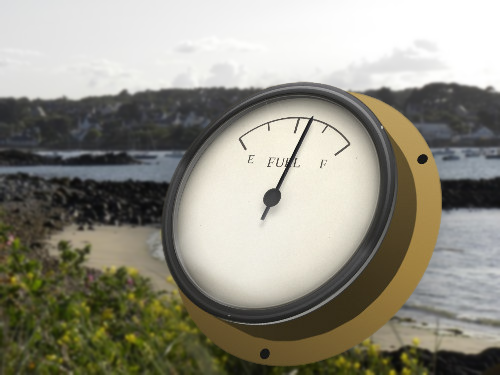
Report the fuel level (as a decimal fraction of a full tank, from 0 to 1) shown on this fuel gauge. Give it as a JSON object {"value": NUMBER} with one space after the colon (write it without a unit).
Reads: {"value": 0.625}
